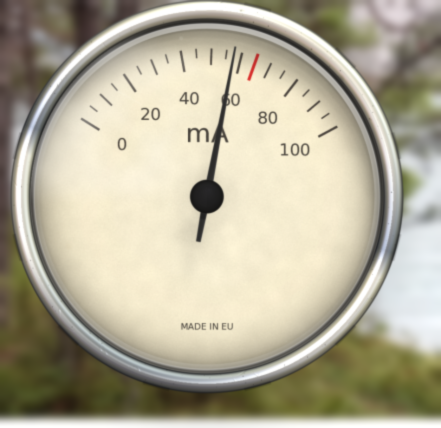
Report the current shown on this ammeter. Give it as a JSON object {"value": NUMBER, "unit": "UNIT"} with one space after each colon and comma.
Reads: {"value": 57.5, "unit": "mA"}
